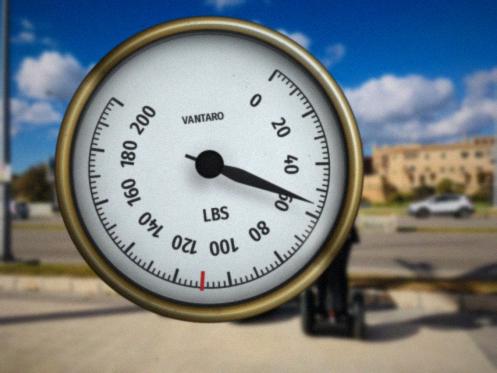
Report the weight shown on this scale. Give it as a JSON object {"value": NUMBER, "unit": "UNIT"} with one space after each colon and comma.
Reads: {"value": 56, "unit": "lb"}
